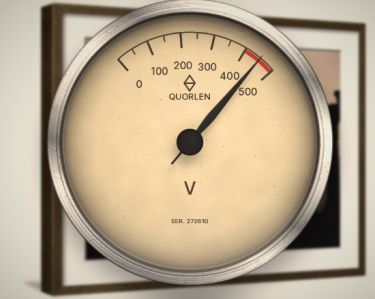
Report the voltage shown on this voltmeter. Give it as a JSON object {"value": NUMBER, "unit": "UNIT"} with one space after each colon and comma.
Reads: {"value": 450, "unit": "V"}
